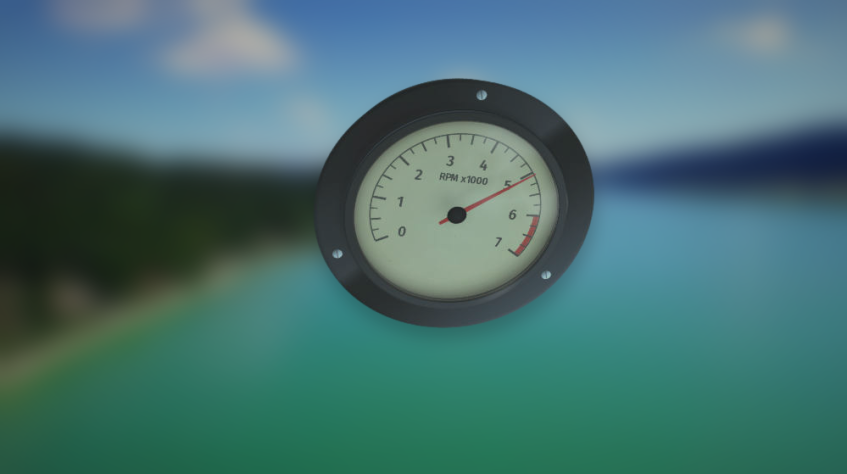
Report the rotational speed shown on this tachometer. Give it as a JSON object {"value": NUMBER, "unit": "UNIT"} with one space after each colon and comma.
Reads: {"value": 5000, "unit": "rpm"}
